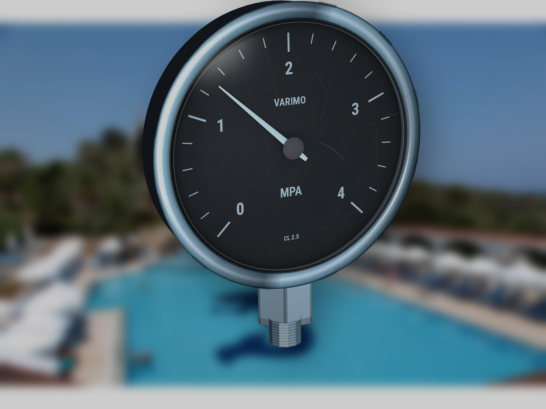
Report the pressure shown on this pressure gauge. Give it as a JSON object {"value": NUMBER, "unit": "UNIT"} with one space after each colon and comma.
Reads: {"value": 1.3, "unit": "MPa"}
